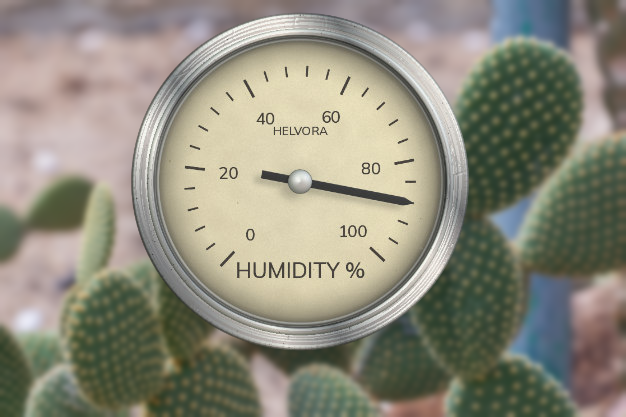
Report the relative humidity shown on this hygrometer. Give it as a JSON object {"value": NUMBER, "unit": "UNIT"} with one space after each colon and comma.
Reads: {"value": 88, "unit": "%"}
